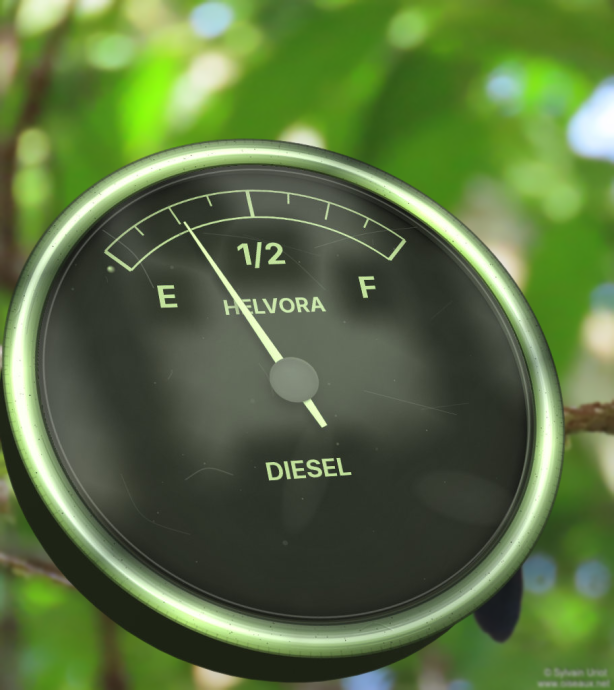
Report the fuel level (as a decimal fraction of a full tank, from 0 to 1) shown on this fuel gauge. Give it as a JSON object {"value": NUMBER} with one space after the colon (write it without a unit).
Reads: {"value": 0.25}
